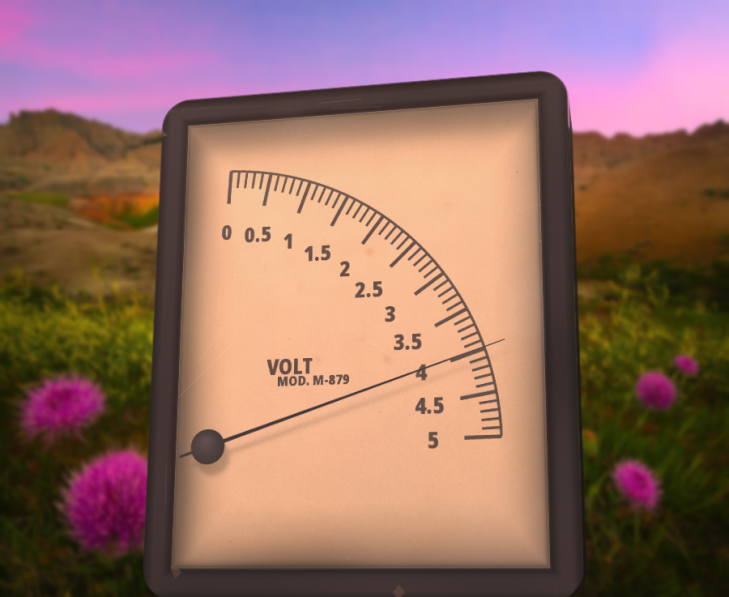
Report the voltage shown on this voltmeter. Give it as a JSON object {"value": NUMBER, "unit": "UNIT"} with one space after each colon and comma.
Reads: {"value": 4, "unit": "V"}
